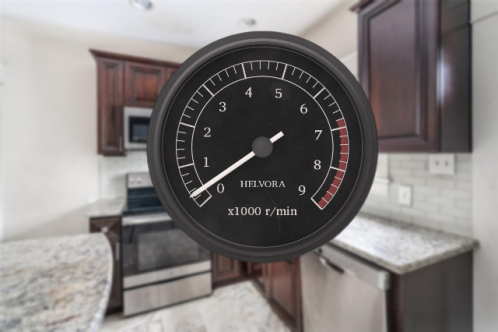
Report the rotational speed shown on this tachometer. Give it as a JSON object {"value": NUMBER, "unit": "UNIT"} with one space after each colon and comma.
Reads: {"value": 300, "unit": "rpm"}
